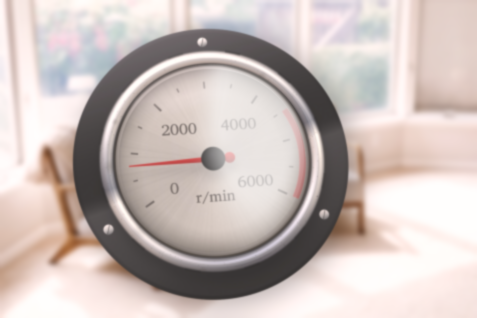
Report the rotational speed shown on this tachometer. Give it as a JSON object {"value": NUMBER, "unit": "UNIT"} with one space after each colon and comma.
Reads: {"value": 750, "unit": "rpm"}
